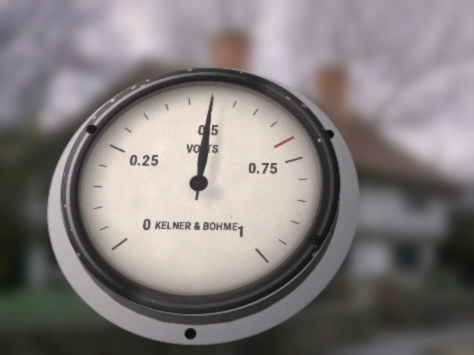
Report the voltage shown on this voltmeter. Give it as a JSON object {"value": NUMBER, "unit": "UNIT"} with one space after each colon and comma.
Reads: {"value": 0.5, "unit": "V"}
